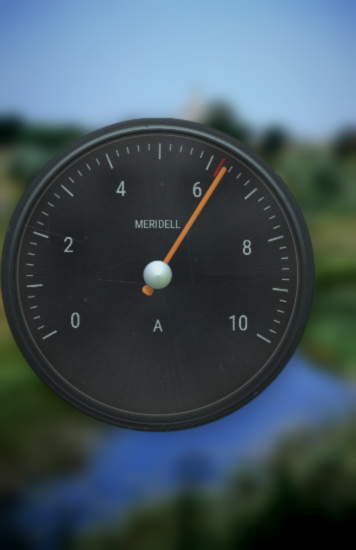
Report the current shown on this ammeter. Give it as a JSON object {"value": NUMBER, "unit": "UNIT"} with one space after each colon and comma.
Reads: {"value": 6.3, "unit": "A"}
